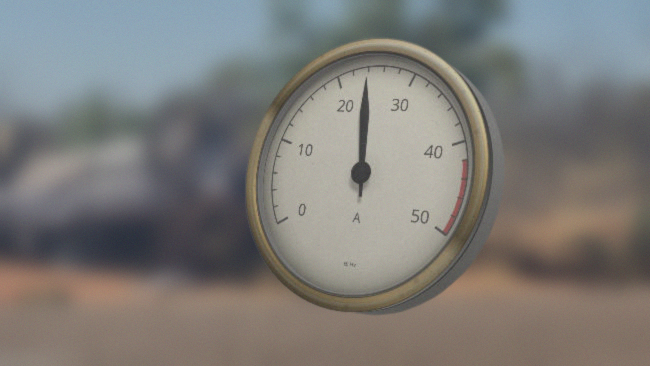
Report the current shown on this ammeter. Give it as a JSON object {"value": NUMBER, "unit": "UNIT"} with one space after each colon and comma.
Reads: {"value": 24, "unit": "A"}
